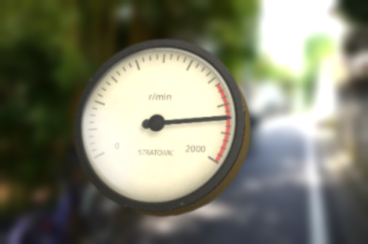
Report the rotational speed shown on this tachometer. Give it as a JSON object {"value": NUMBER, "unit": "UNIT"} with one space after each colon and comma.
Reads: {"value": 1700, "unit": "rpm"}
